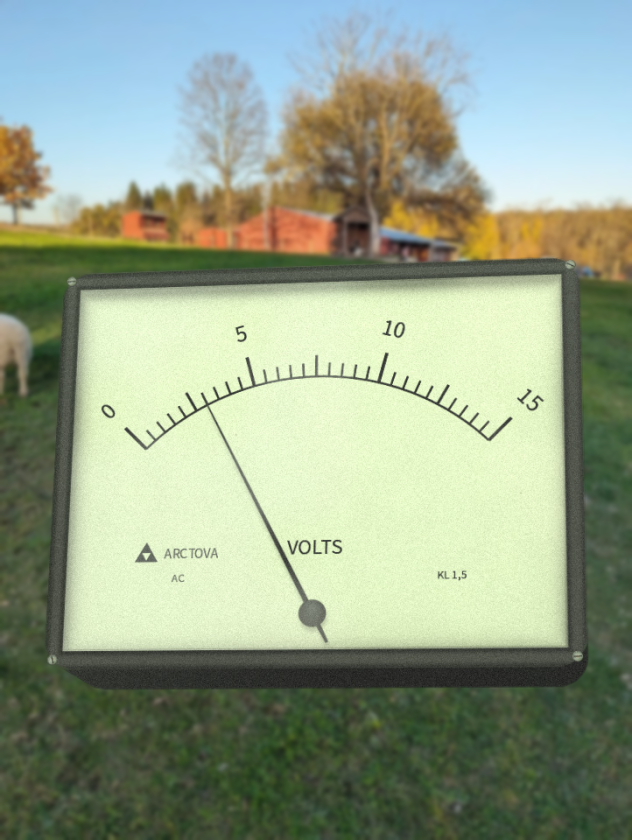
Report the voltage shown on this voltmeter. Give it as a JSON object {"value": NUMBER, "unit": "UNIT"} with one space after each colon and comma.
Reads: {"value": 3, "unit": "V"}
